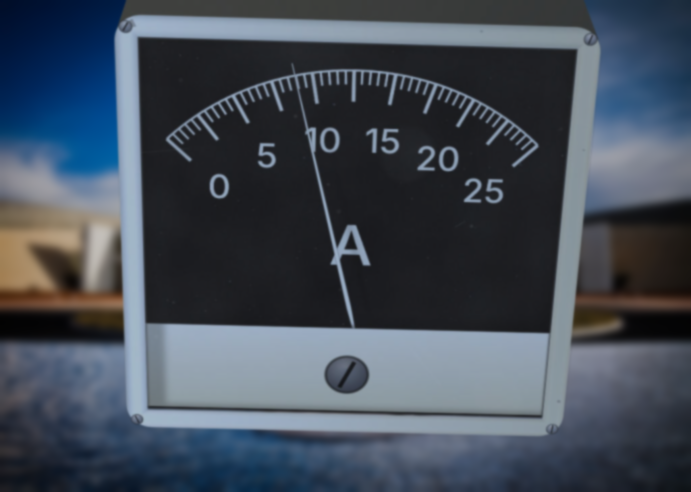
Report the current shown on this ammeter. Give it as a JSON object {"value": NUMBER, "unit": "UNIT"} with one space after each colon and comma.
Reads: {"value": 9, "unit": "A"}
